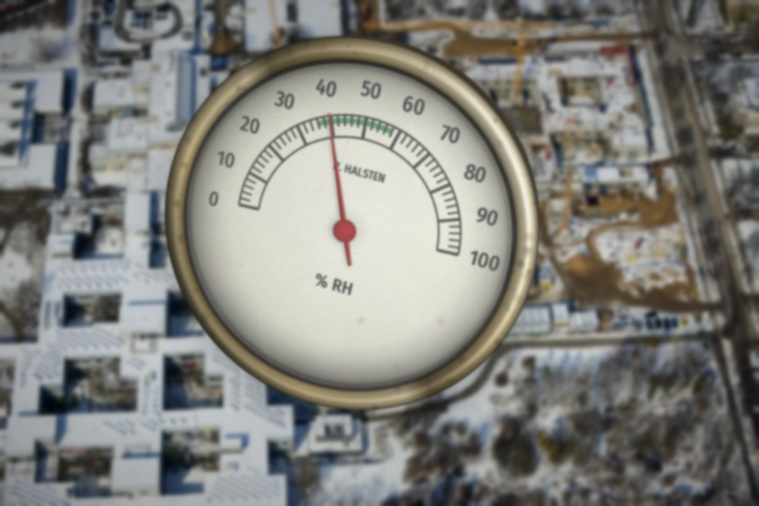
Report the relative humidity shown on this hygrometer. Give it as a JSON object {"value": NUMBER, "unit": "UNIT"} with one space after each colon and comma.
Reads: {"value": 40, "unit": "%"}
